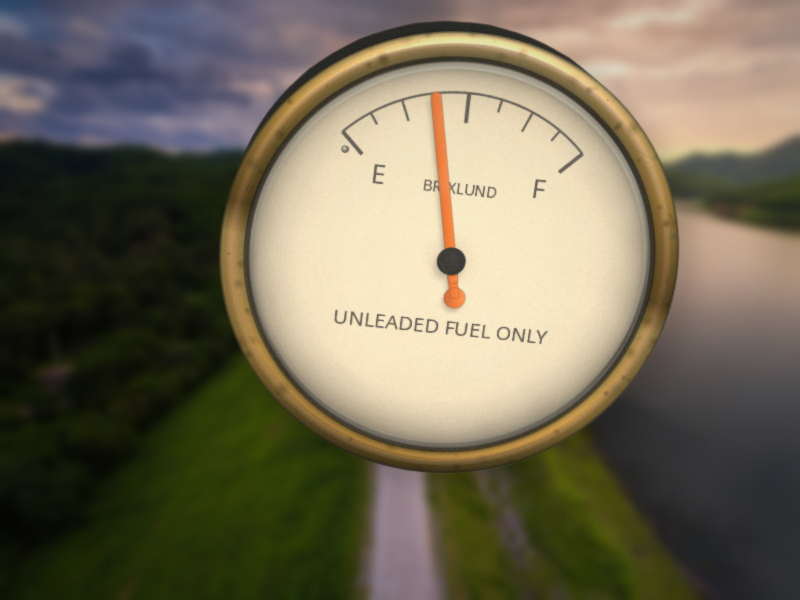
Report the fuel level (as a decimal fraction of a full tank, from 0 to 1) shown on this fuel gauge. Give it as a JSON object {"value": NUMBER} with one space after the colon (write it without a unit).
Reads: {"value": 0.375}
